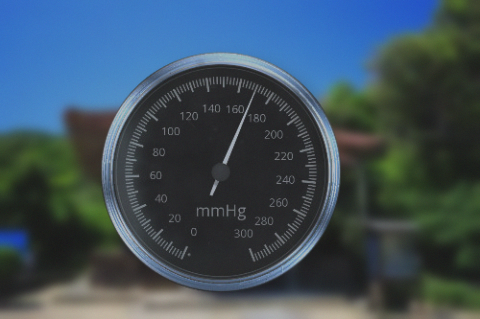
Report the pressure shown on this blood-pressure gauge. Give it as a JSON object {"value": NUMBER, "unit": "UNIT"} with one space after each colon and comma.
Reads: {"value": 170, "unit": "mmHg"}
